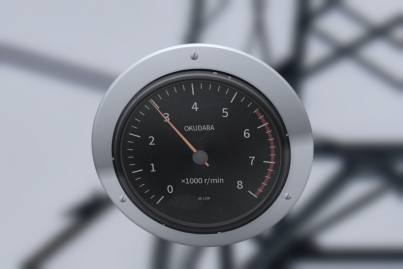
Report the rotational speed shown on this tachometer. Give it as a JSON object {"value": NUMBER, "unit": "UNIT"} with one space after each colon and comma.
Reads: {"value": 3000, "unit": "rpm"}
